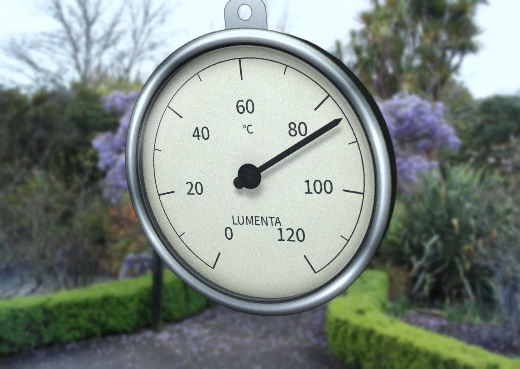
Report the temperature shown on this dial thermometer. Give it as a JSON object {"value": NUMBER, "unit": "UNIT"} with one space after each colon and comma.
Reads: {"value": 85, "unit": "°C"}
